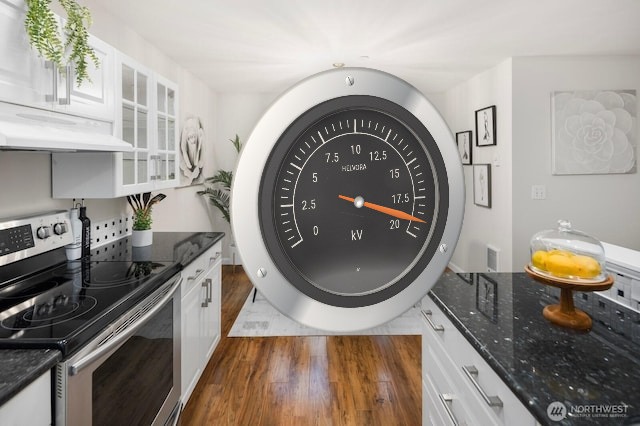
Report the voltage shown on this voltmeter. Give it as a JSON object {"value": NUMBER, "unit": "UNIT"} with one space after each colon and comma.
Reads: {"value": 19, "unit": "kV"}
